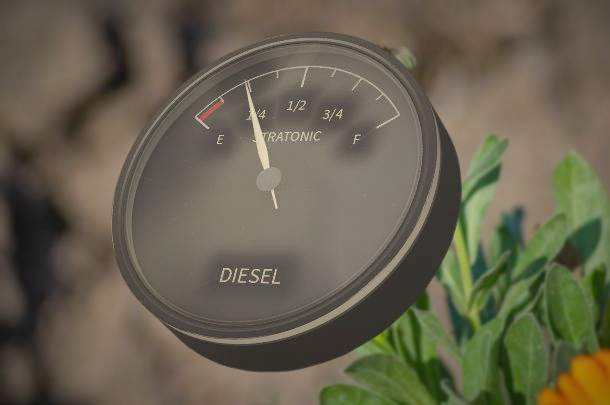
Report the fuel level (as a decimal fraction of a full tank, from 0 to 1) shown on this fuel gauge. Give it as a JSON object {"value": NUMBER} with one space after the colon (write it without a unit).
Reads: {"value": 0.25}
